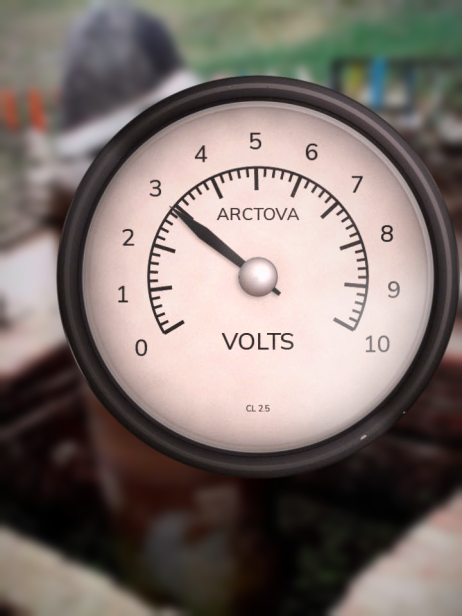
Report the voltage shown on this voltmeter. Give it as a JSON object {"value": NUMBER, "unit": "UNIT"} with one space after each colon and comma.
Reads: {"value": 2.9, "unit": "V"}
